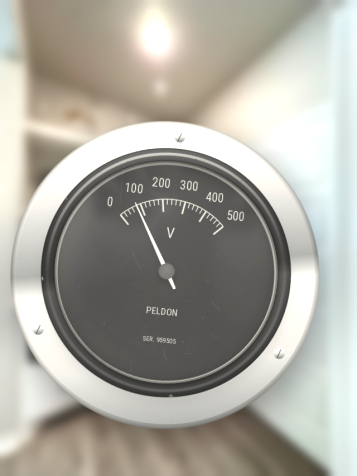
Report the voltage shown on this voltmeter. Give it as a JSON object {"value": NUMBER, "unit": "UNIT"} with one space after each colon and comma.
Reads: {"value": 80, "unit": "V"}
